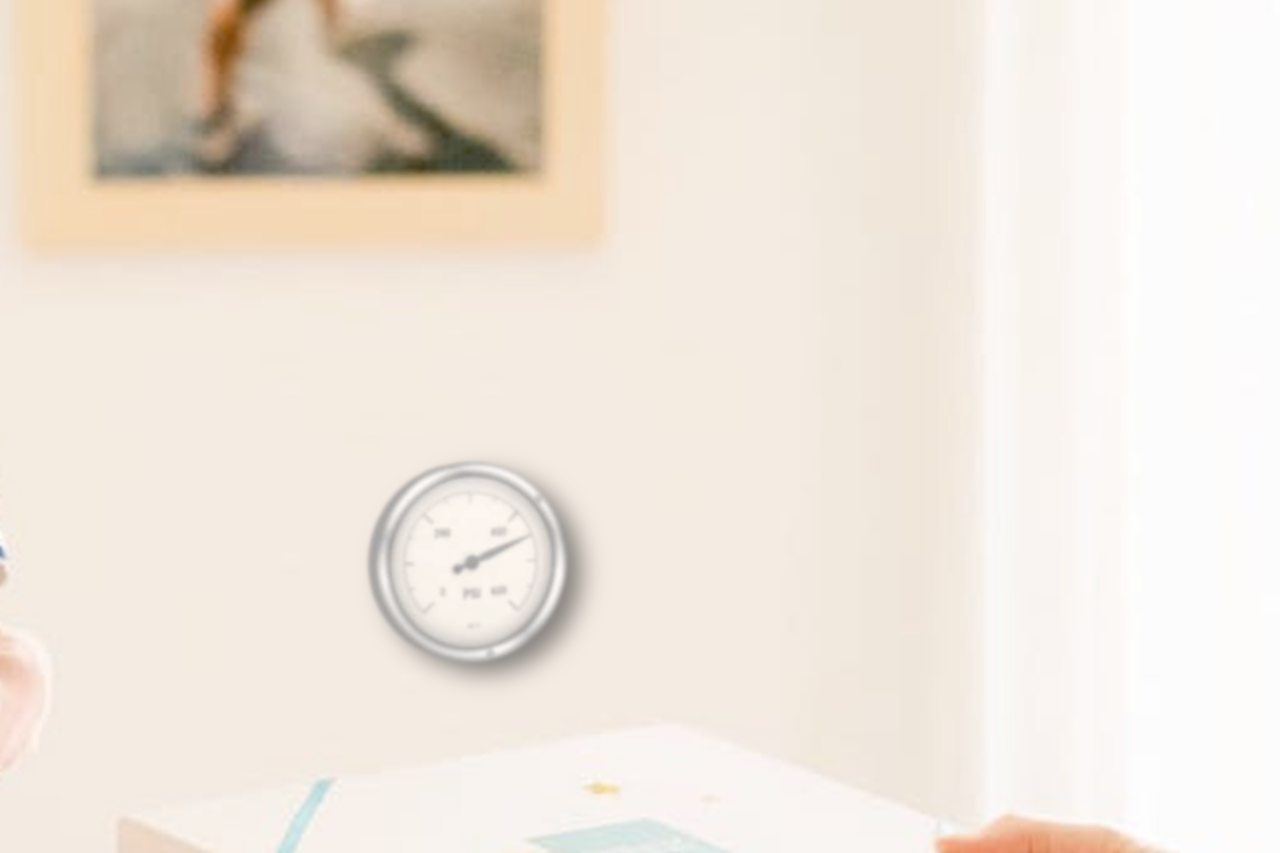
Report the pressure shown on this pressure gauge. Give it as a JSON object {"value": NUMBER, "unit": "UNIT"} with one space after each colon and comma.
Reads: {"value": 450, "unit": "psi"}
